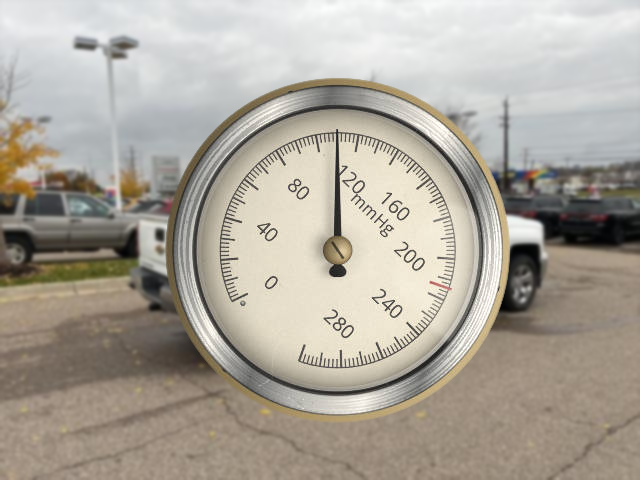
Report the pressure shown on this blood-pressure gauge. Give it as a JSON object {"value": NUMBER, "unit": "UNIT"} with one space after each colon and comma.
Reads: {"value": 110, "unit": "mmHg"}
